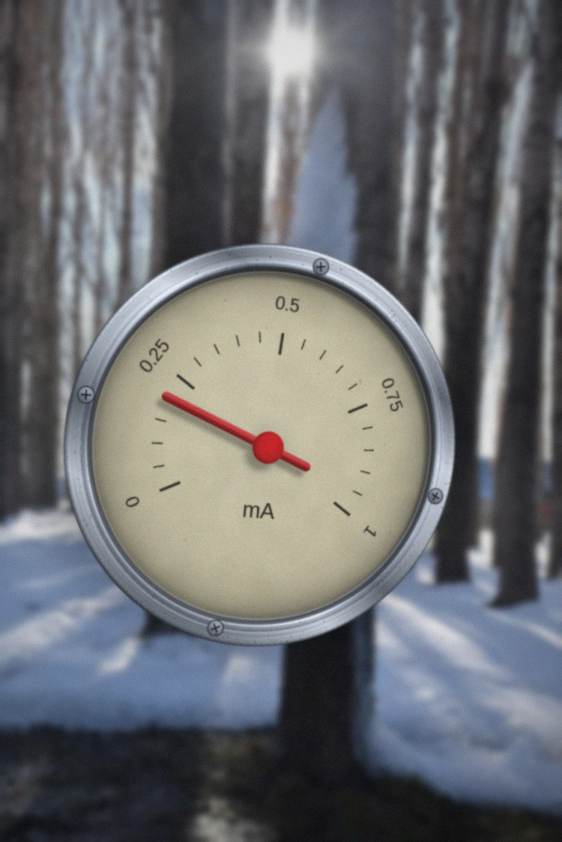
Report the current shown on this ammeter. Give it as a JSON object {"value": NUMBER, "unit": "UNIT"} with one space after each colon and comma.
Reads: {"value": 0.2, "unit": "mA"}
